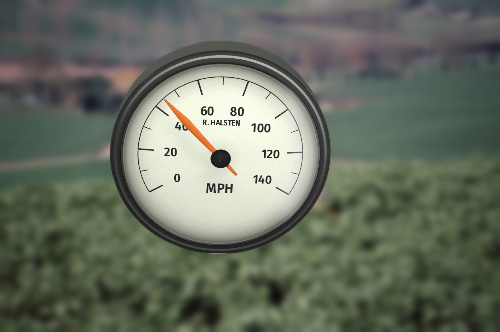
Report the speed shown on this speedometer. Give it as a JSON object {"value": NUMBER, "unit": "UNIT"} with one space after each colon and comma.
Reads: {"value": 45, "unit": "mph"}
